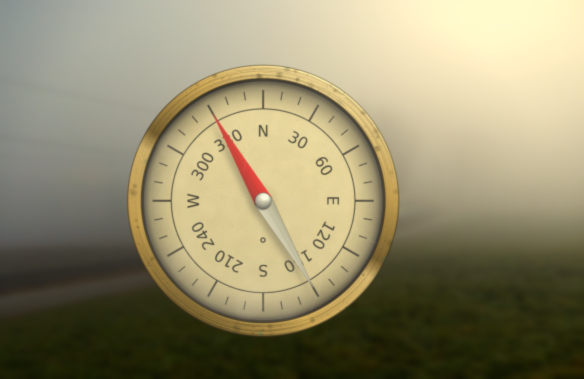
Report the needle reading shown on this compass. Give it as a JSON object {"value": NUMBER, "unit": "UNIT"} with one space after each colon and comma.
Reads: {"value": 330, "unit": "°"}
